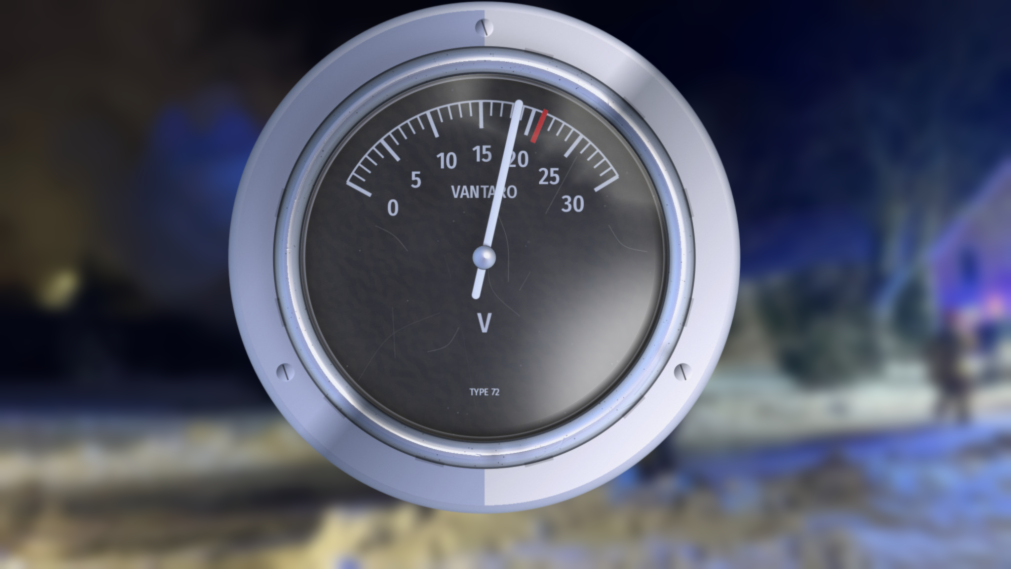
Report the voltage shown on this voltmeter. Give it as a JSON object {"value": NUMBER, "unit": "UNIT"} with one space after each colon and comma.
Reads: {"value": 18.5, "unit": "V"}
